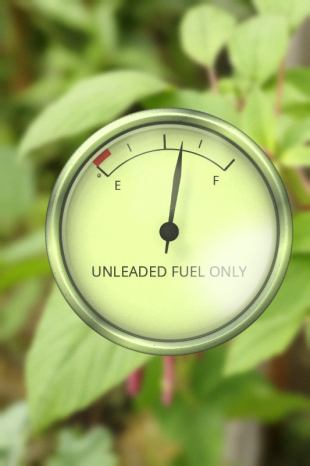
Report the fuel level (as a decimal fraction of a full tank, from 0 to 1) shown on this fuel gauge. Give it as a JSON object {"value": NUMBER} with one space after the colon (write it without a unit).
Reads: {"value": 0.625}
